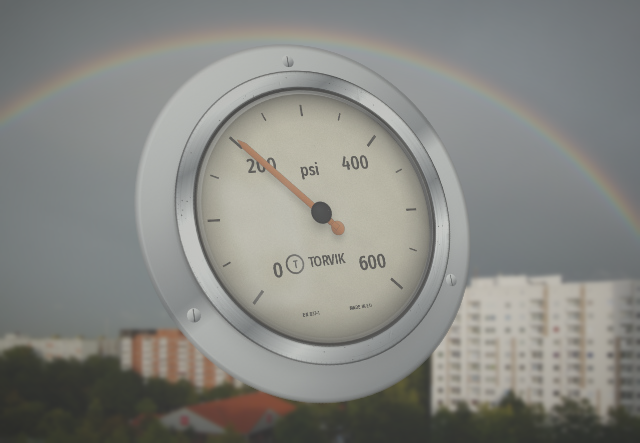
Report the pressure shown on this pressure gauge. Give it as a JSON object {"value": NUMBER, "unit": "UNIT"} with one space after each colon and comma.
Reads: {"value": 200, "unit": "psi"}
